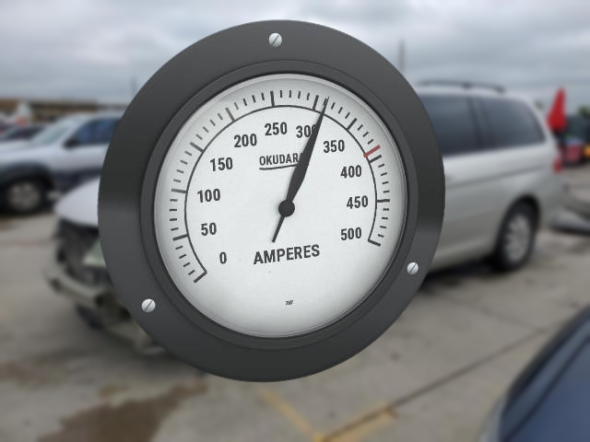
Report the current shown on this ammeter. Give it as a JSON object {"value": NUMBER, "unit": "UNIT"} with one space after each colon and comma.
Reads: {"value": 310, "unit": "A"}
